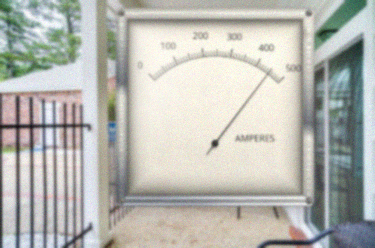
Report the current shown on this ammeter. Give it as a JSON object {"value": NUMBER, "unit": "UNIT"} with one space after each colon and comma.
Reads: {"value": 450, "unit": "A"}
